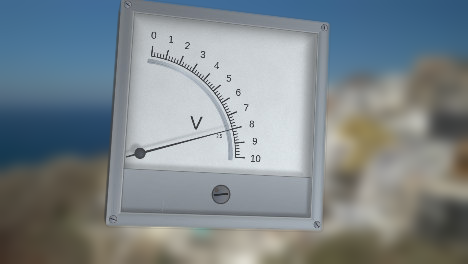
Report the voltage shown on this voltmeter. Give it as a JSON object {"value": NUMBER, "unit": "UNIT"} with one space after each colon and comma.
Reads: {"value": 8, "unit": "V"}
